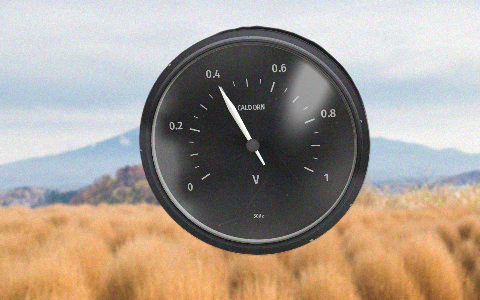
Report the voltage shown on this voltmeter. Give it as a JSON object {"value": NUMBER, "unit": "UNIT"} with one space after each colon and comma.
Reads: {"value": 0.4, "unit": "V"}
